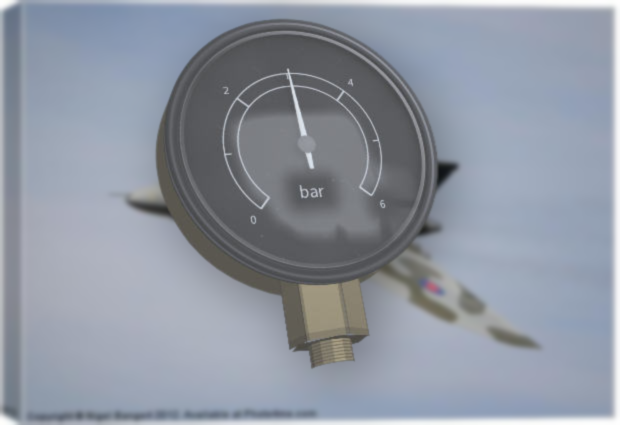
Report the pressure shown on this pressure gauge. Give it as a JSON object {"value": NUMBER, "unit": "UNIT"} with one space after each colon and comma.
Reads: {"value": 3, "unit": "bar"}
